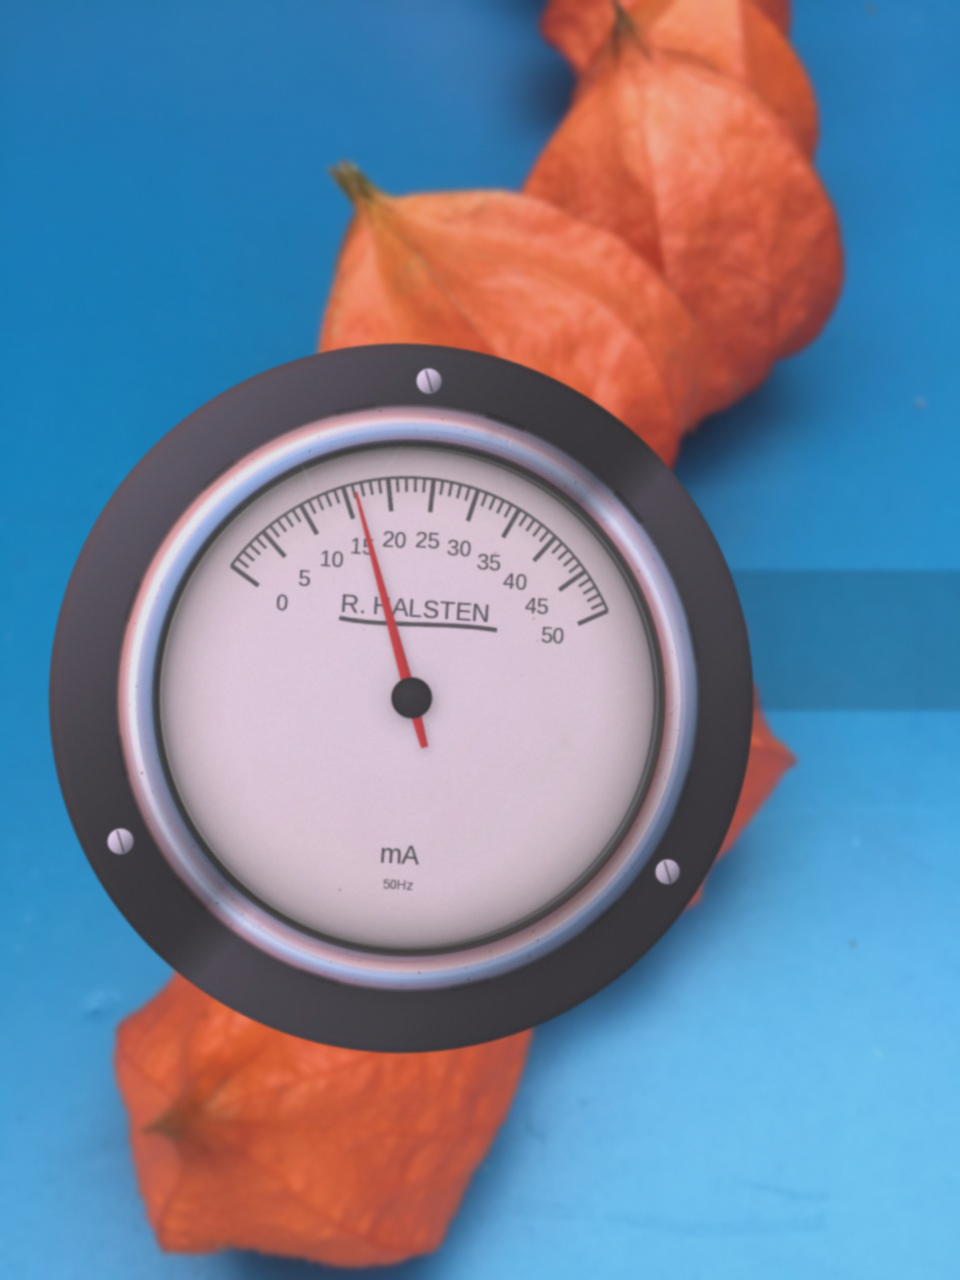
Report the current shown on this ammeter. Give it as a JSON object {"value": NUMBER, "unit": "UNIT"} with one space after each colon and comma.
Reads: {"value": 16, "unit": "mA"}
